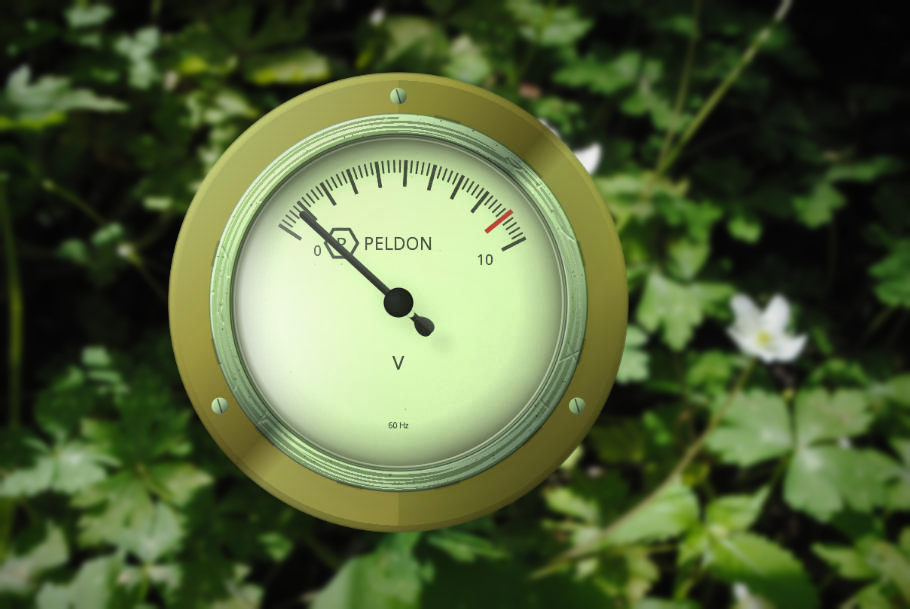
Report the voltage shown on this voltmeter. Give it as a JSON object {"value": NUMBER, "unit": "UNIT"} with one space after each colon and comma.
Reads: {"value": 0.8, "unit": "V"}
